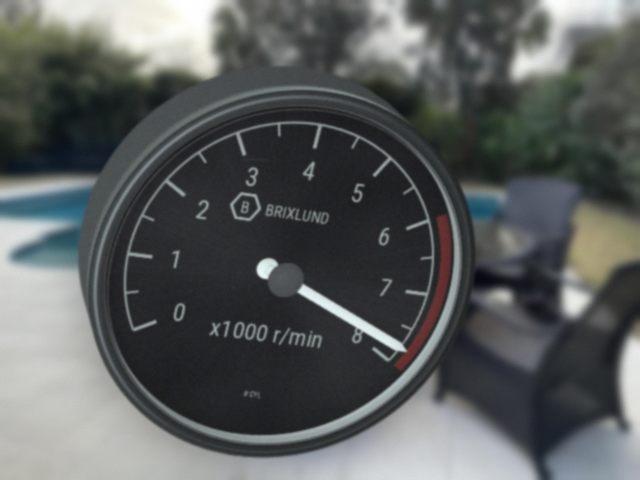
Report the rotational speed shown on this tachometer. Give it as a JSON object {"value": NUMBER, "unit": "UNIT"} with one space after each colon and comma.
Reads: {"value": 7750, "unit": "rpm"}
